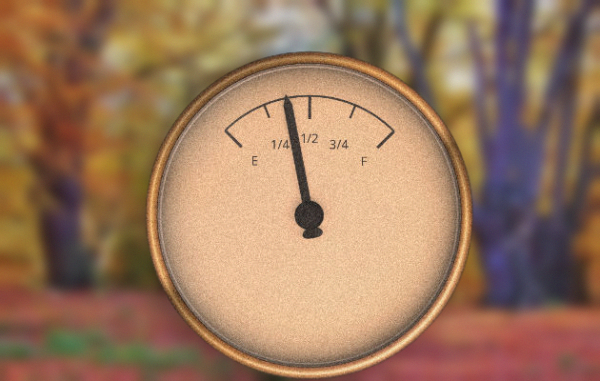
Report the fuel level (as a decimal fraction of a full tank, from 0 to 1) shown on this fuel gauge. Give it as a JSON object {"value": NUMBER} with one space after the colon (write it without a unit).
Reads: {"value": 0.375}
